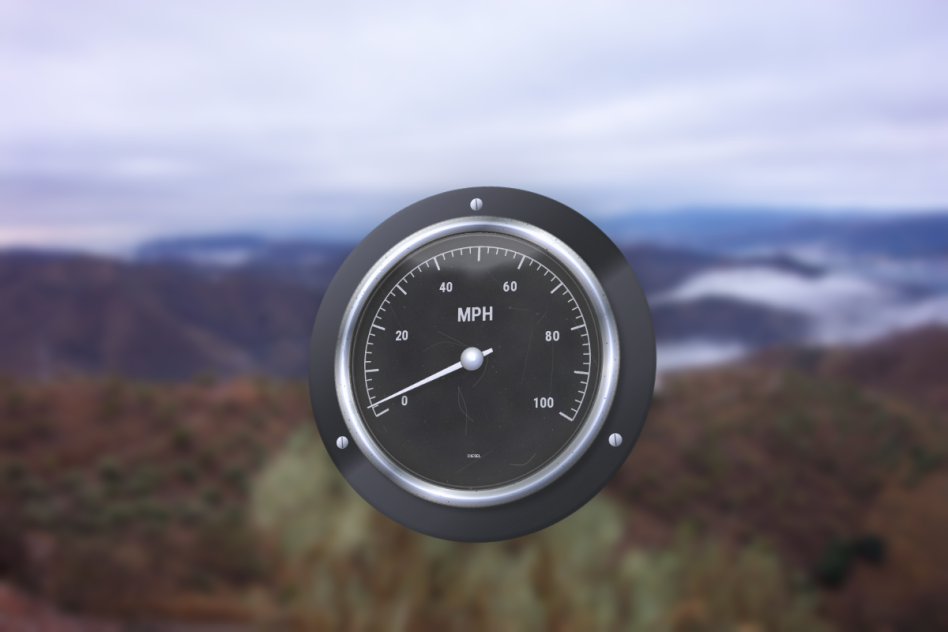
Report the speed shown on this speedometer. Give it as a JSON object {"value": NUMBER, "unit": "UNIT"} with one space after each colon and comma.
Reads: {"value": 2, "unit": "mph"}
